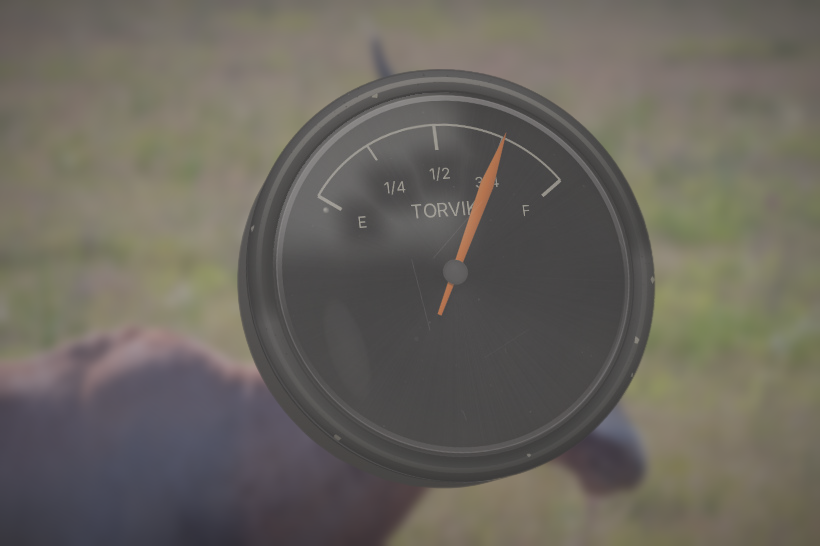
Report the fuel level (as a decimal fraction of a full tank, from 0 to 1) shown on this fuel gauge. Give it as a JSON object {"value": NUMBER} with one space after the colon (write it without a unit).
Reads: {"value": 0.75}
